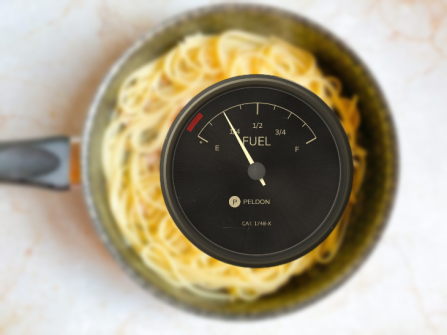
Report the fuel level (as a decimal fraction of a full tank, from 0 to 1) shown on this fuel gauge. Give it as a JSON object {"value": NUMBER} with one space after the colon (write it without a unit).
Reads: {"value": 0.25}
